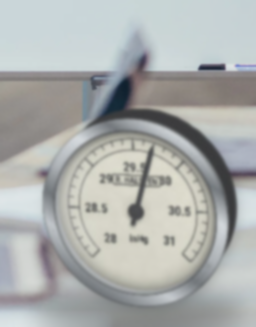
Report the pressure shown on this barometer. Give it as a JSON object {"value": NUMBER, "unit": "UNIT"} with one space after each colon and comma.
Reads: {"value": 29.7, "unit": "inHg"}
